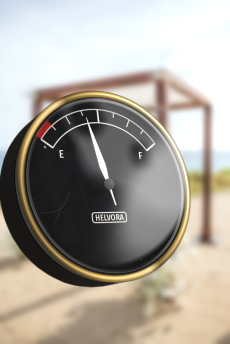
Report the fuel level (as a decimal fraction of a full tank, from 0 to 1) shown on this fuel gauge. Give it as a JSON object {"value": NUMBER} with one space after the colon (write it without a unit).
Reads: {"value": 0.375}
